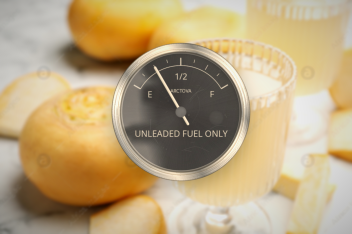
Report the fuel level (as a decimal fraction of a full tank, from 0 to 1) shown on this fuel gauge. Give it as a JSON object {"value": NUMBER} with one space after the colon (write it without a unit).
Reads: {"value": 0.25}
